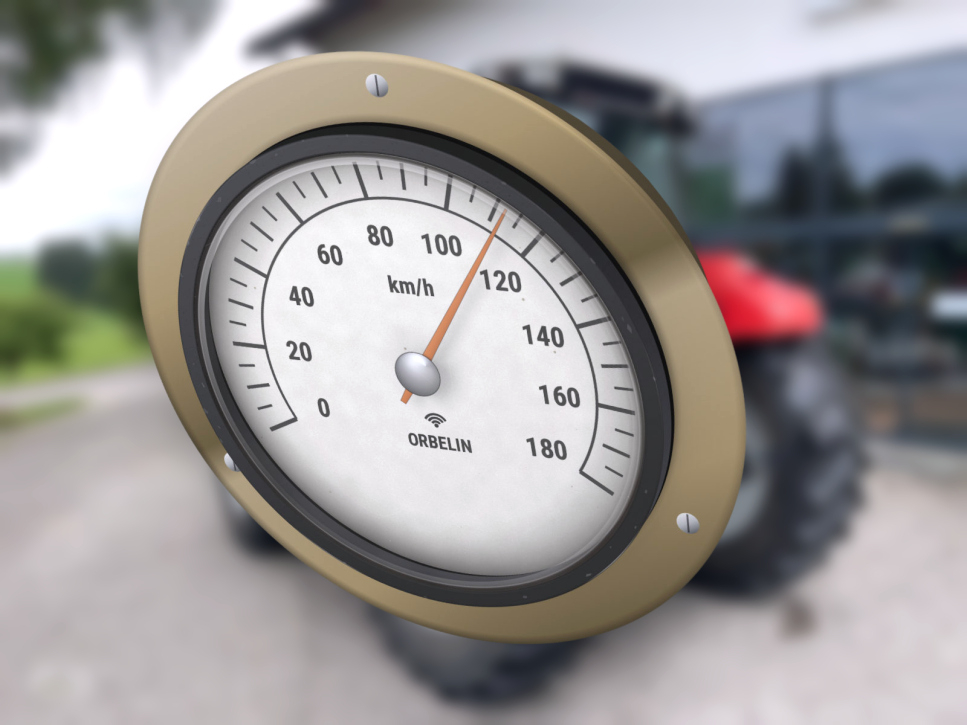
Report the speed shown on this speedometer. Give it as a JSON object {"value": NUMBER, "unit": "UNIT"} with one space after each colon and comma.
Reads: {"value": 112.5, "unit": "km/h"}
